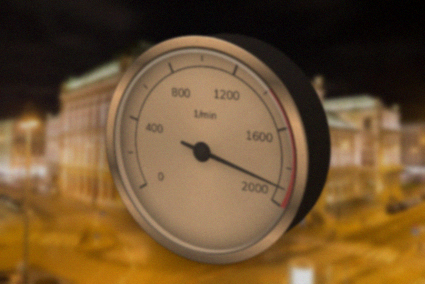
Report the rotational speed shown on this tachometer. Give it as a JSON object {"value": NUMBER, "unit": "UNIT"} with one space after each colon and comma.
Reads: {"value": 1900, "unit": "rpm"}
